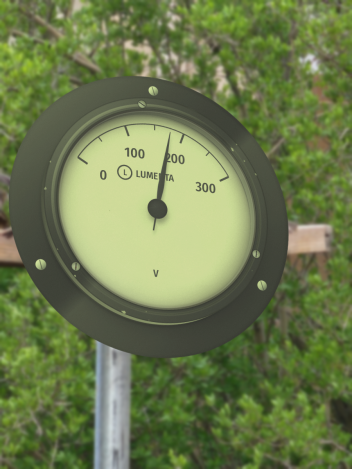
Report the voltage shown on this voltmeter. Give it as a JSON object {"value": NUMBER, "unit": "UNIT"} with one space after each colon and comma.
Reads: {"value": 175, "unit": "V"}
